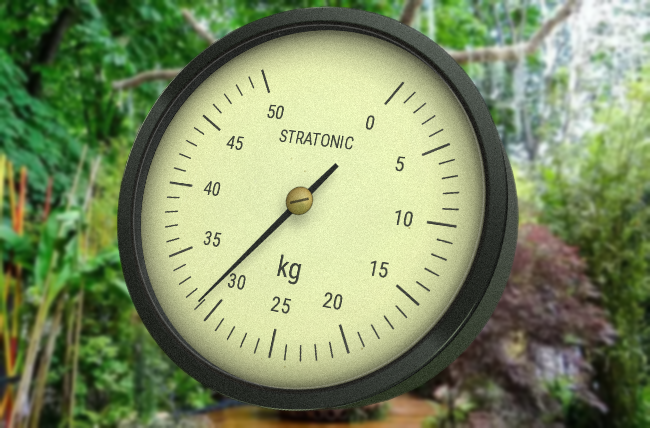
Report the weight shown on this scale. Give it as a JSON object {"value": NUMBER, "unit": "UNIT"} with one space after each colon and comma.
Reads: {"value": 31, "unit": "kg"}
